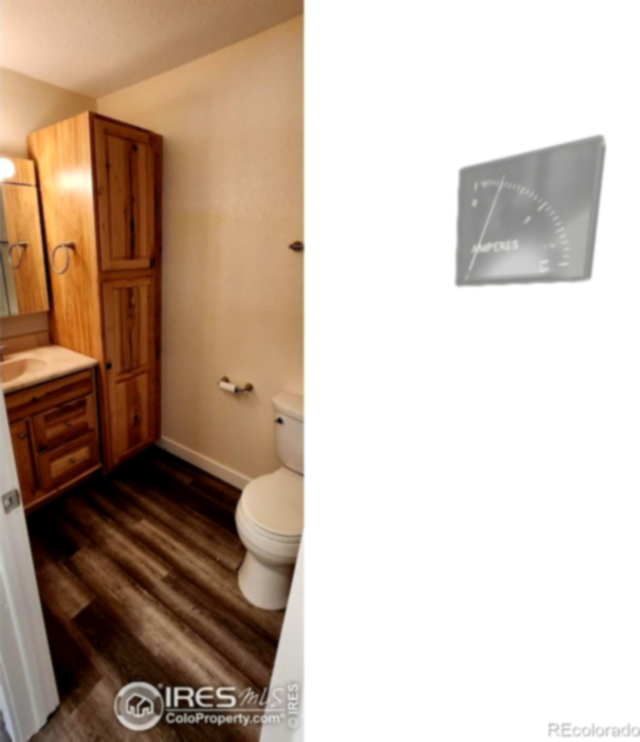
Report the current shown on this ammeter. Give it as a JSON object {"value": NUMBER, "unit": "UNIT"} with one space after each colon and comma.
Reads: {"value": 0.5, "unit": "A"}
